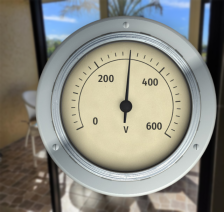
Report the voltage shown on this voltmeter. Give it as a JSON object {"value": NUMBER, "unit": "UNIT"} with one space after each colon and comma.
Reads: {"value": 300, "unit": "V"}
